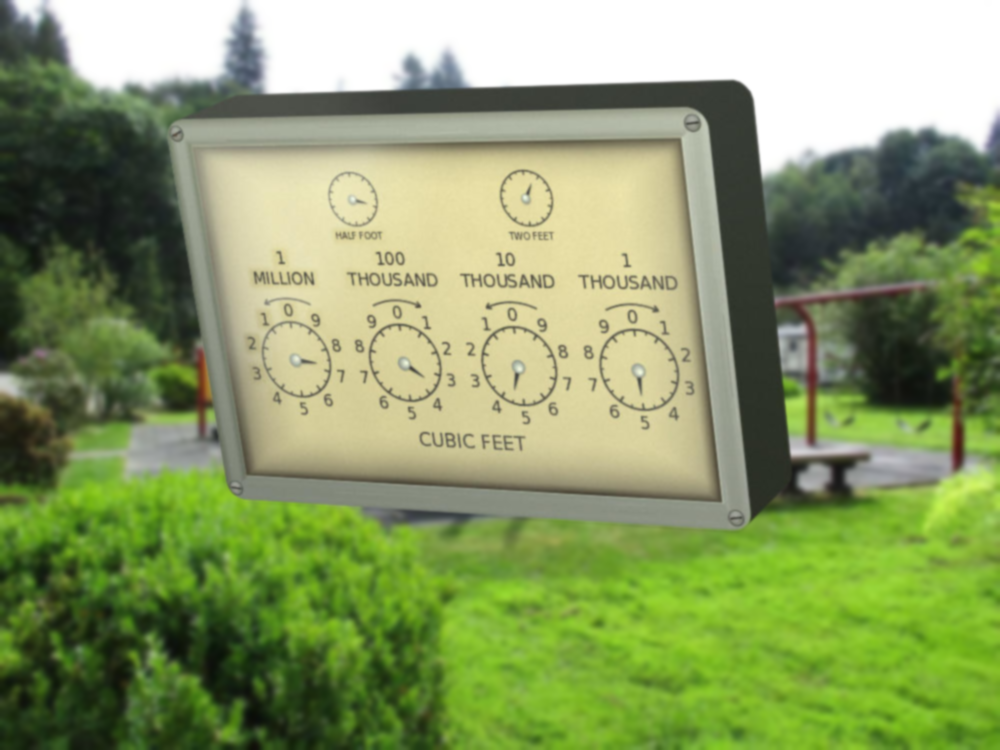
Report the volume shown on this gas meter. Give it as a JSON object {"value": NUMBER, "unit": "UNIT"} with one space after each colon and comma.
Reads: {"value": 734500, "unit": "ft³"}
